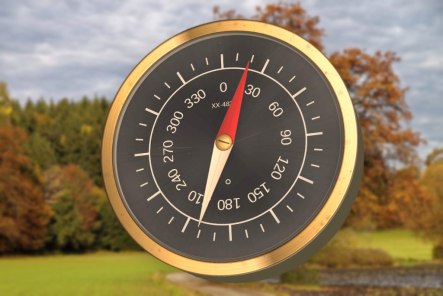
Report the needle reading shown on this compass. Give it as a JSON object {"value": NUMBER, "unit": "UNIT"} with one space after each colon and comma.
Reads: {"value": 20, "unit": "°"}
